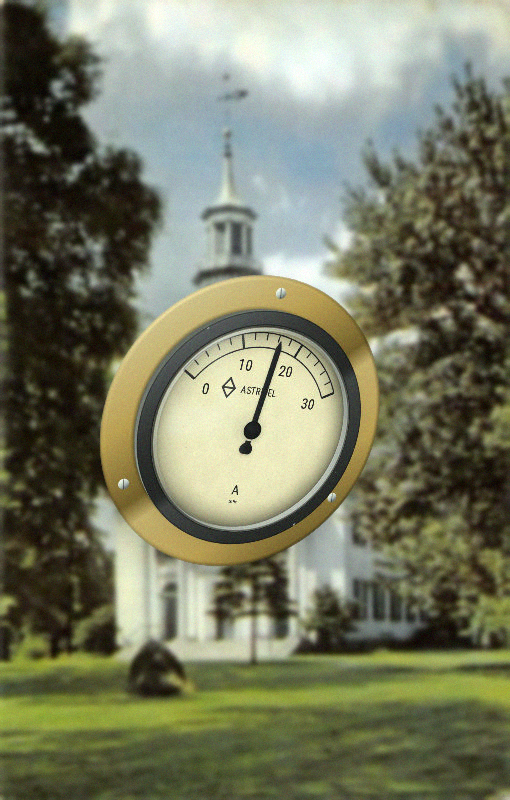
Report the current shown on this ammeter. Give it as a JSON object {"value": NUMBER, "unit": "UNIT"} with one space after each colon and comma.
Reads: {"value": 16, "unit": "A"}
